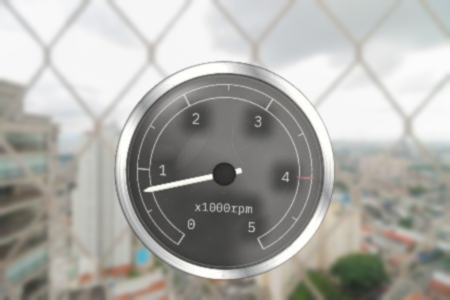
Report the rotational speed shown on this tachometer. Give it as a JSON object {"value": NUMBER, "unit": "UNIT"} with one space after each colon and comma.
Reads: {"value": 750, "unit": "rpm"}
